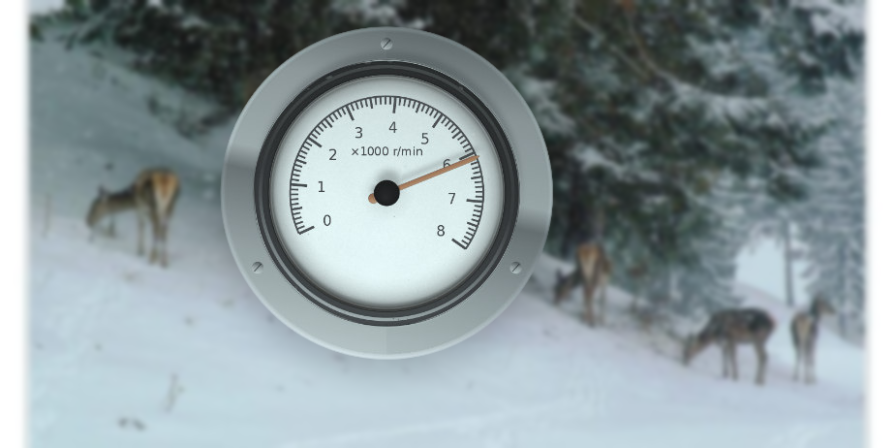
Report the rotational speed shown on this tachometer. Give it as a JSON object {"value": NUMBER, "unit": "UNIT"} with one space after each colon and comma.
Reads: {"value": 6100, "unit": "rpm"}
